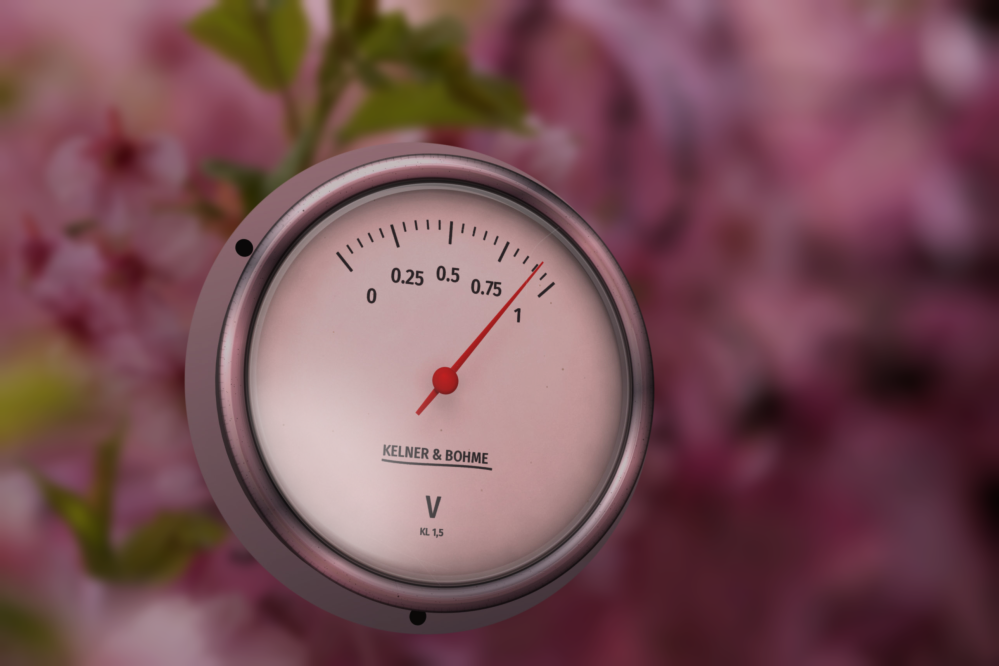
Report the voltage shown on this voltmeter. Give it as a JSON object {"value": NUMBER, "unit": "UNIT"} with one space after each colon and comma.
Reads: {"value": 0.9, "unit": "V"}
